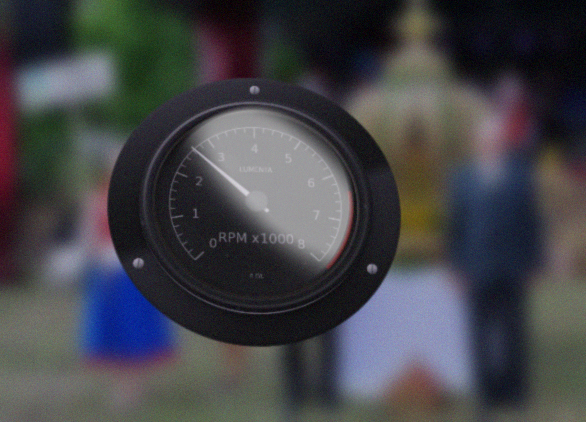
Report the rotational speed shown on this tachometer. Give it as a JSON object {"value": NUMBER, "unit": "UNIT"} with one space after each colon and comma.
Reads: {"value": 2600, "unit": "rpm"}
